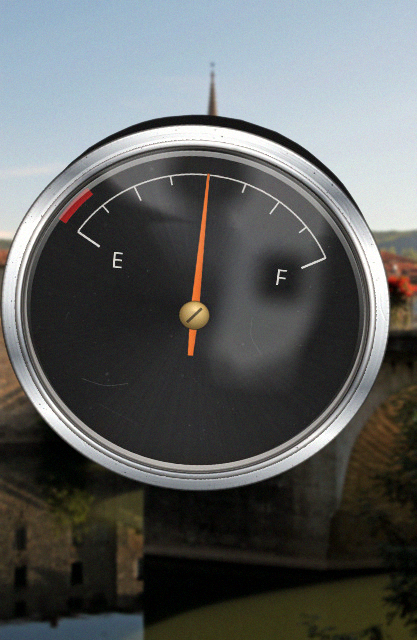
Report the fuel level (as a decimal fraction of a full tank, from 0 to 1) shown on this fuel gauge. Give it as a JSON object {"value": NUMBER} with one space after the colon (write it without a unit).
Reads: {"value": 0.5}
